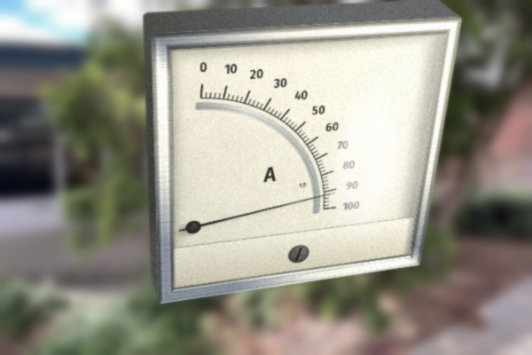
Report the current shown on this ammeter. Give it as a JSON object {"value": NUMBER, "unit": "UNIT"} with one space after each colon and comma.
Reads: {"value": 90, "unit": "A"}
